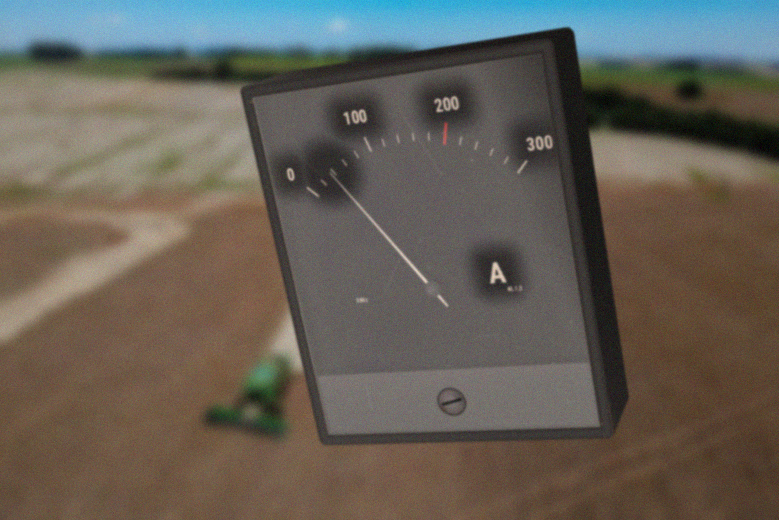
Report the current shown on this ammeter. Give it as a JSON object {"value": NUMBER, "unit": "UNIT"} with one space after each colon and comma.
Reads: {"value": 40, "unit": "A"}
